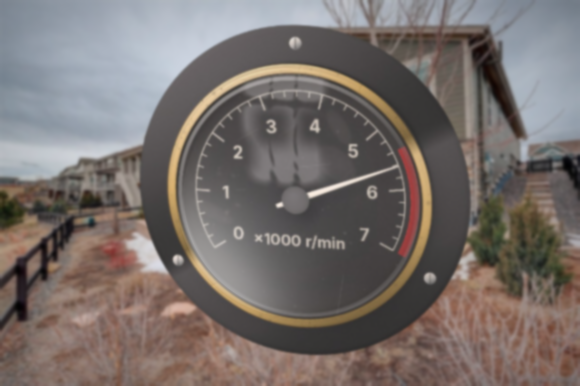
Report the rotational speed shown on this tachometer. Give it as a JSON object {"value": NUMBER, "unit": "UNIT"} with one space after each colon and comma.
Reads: {"value": 5600, "unit": "rpm"}
